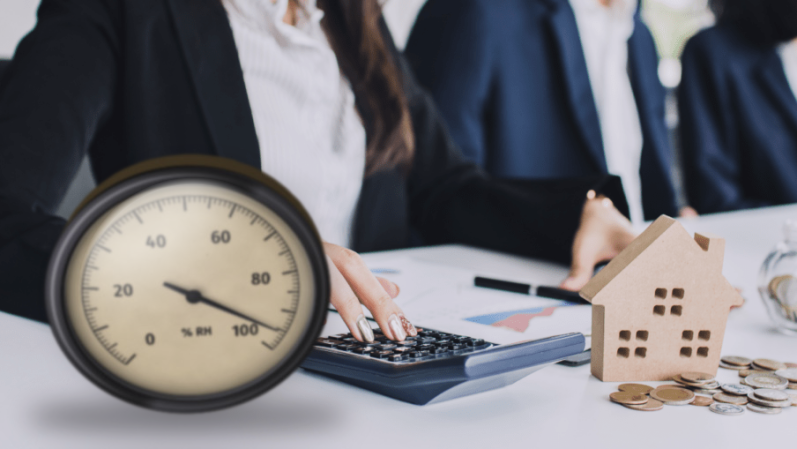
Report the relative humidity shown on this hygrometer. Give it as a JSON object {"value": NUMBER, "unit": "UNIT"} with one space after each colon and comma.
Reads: {"value": 95, "unit": "%"}
